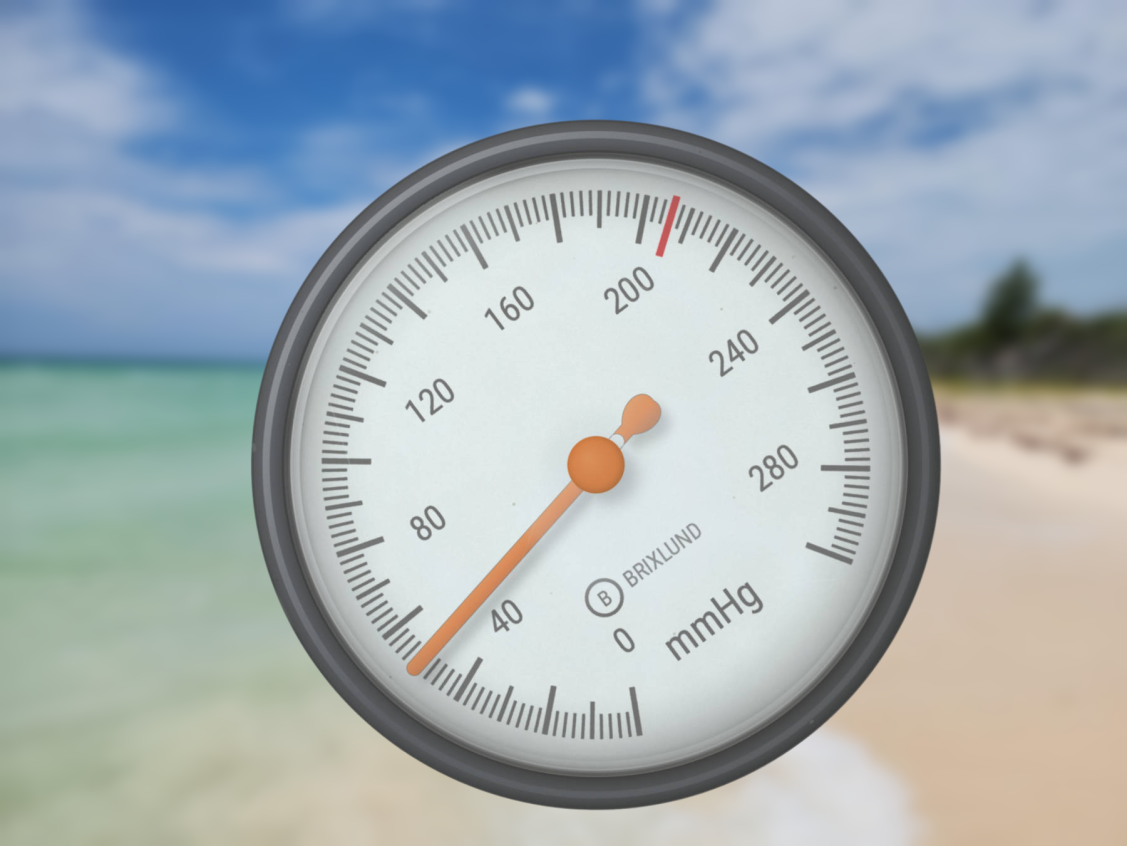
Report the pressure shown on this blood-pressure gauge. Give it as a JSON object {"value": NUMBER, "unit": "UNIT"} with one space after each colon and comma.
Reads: {"value": 51, "unit": "mmHg"}
